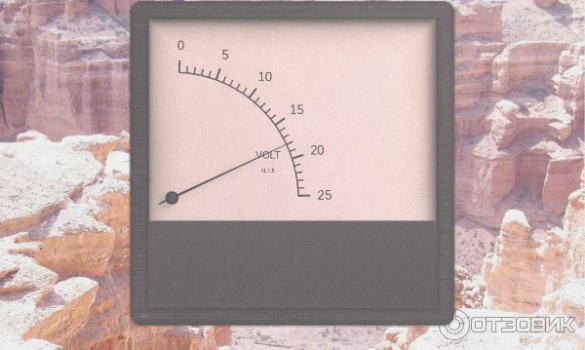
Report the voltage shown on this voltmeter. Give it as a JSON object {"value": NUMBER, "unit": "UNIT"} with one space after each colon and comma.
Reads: {"value": 18, "unit": "V"}
